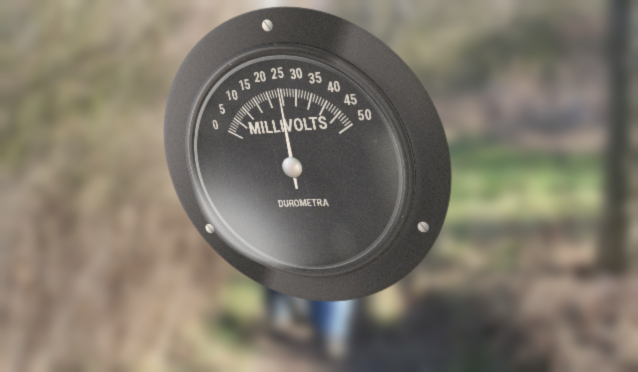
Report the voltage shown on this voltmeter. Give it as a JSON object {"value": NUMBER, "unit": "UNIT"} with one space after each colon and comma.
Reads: {"value": 25, "unit": "mV"}
